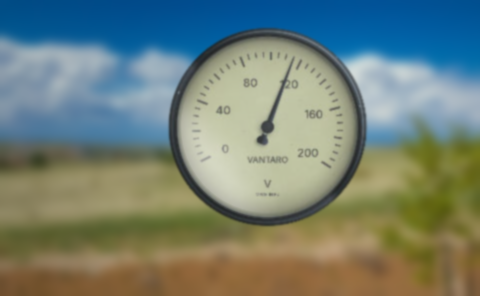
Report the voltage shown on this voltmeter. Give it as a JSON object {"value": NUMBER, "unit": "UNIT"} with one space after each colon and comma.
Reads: {"value": 115, "unit": "V"}
